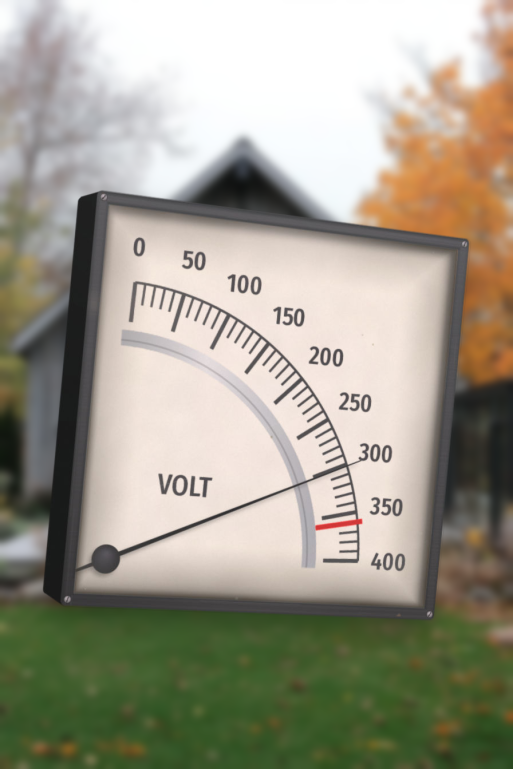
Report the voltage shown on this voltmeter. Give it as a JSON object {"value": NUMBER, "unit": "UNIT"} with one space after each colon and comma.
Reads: {"value": 300, "unit": "V"}
